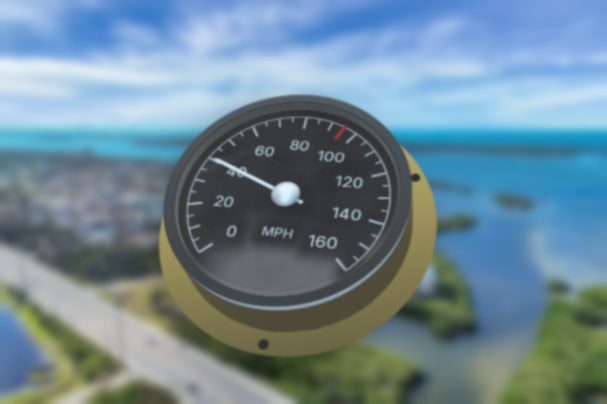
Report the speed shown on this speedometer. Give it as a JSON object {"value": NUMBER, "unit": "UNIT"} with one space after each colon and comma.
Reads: {"value": 40, "unit": "mph"}
